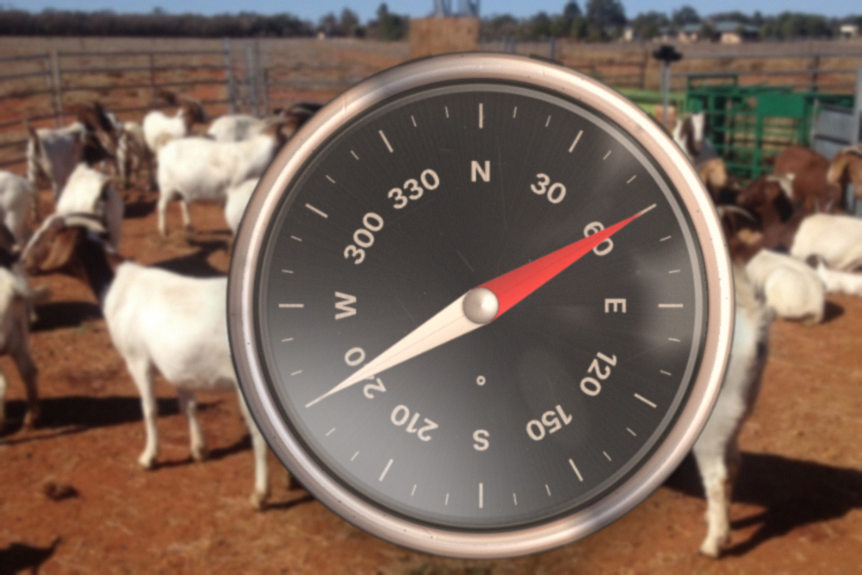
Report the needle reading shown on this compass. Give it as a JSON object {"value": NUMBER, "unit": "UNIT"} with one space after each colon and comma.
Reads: {"value": 60, "unit": "°"}
